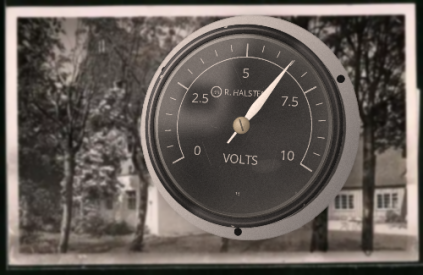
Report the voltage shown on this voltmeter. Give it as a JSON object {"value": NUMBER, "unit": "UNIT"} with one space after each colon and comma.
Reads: {"value": 6.5, "unit": "V"}
